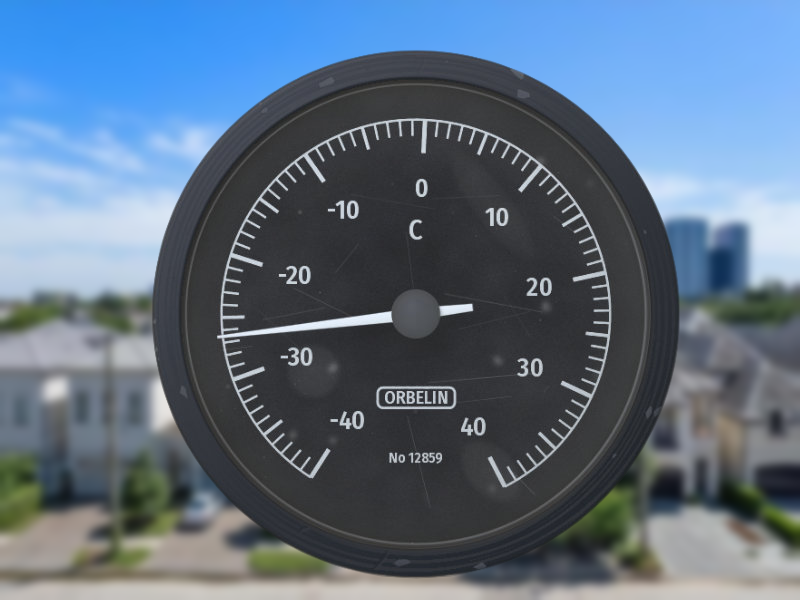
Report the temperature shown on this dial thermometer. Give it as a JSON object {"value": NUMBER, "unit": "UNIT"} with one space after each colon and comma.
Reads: {"value": -26.5, "unit": "°C"}
